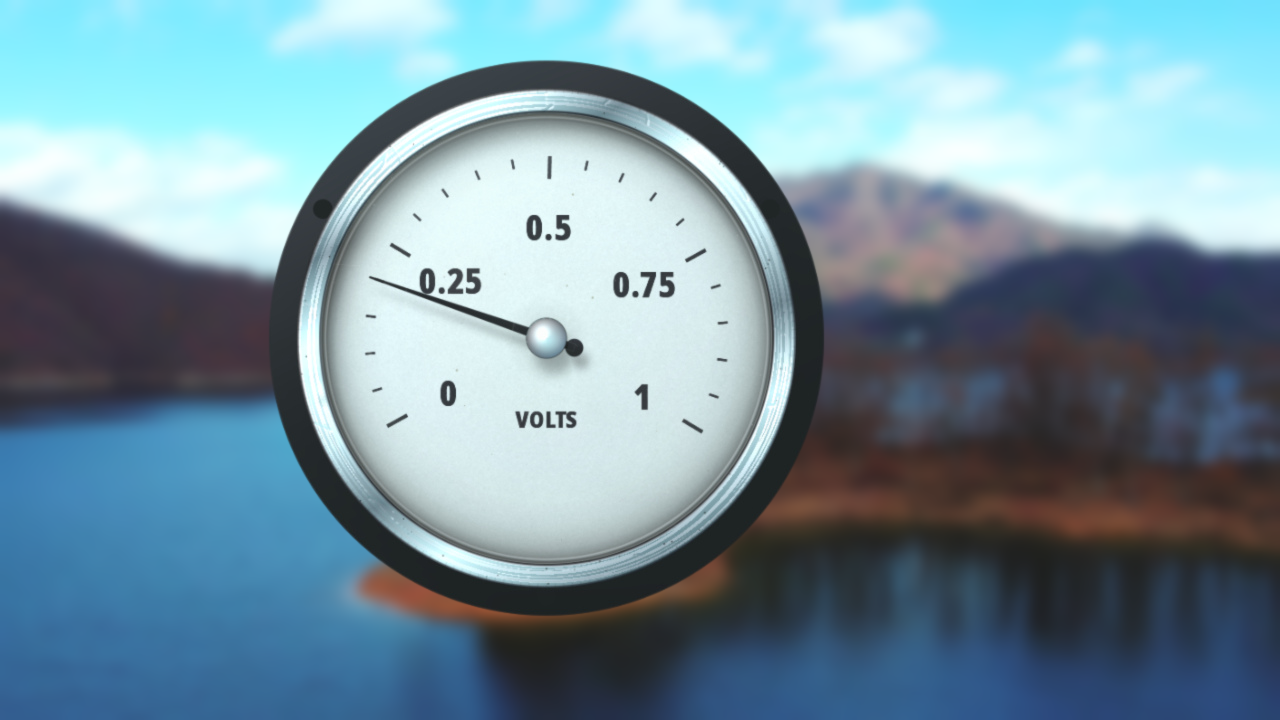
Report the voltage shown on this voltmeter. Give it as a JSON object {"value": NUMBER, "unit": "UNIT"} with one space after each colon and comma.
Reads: {"value": 0.2, "unit": "V"}
